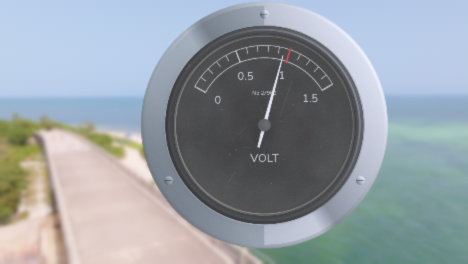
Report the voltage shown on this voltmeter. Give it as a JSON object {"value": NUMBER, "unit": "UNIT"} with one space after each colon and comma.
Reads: {"value": 0.95, "unit": "V"}
